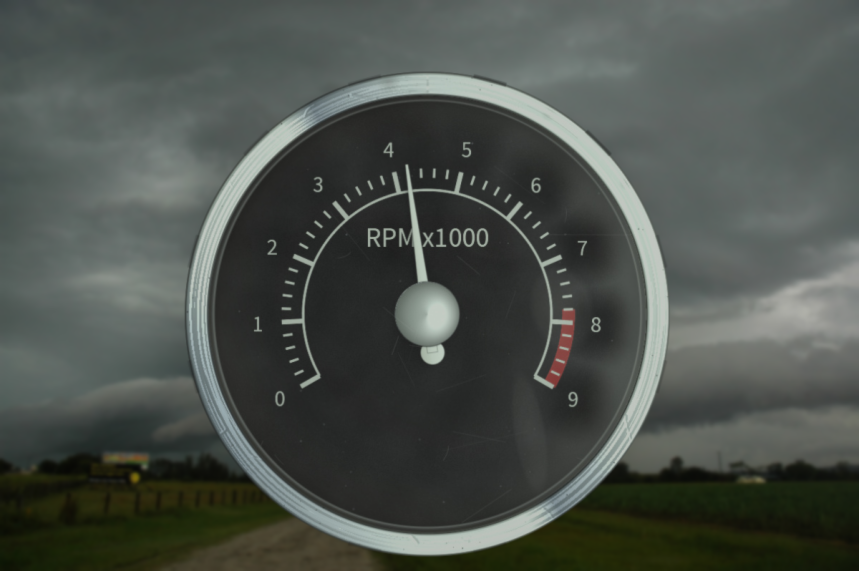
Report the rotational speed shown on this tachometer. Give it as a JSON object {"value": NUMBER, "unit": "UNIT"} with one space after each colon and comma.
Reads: {"value": 4200, "unit": "rpm"}
